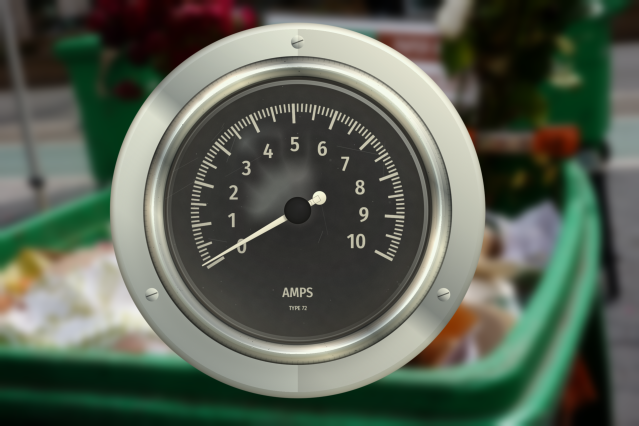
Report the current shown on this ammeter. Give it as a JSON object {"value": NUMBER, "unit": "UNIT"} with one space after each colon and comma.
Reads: {"value": 0.1, "unit": "A"}
